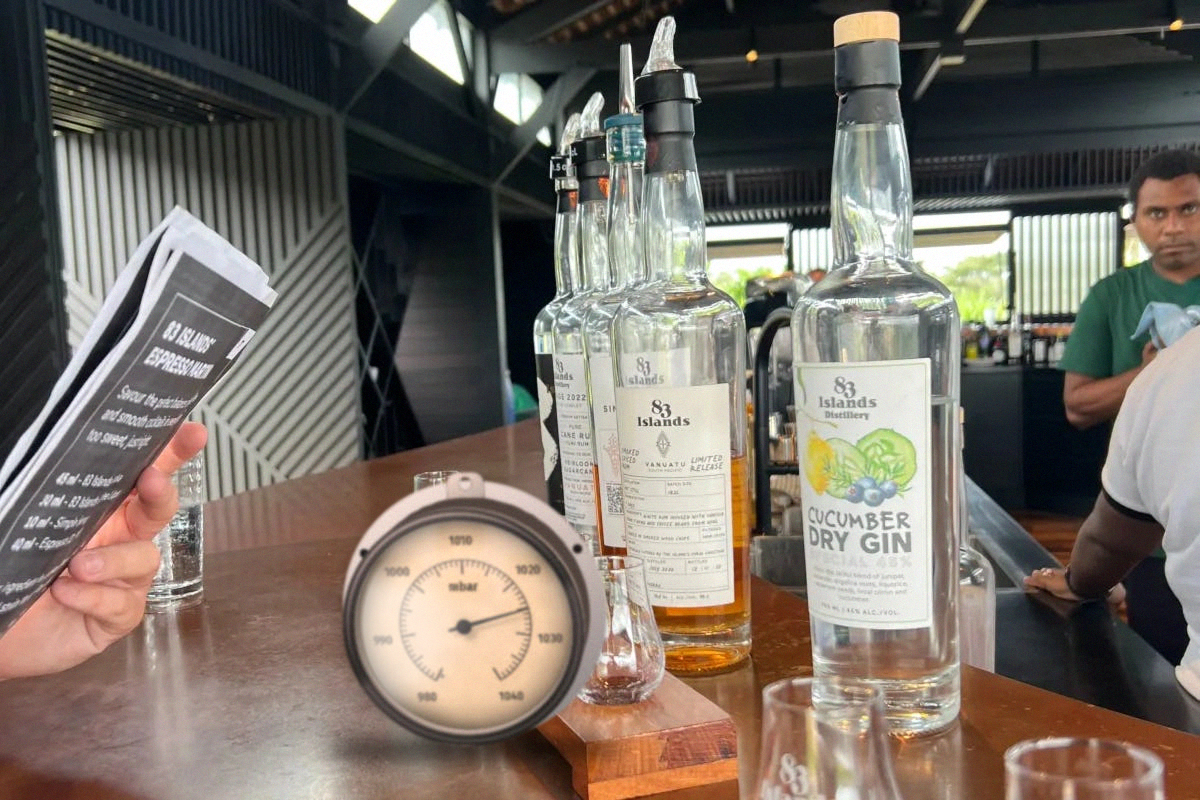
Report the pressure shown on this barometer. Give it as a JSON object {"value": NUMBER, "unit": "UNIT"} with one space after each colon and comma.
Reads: {"value": 1025, "unit": "mbar"}
